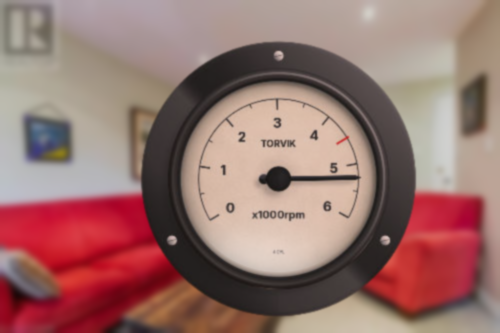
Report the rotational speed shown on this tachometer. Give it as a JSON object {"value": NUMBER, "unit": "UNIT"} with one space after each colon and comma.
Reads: {"value": 5250, "unit": "rpm"}
